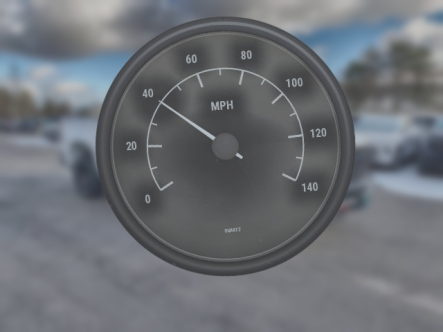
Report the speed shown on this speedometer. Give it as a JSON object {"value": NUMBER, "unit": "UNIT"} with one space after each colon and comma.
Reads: {"value": 40, "unit": "mph"}
